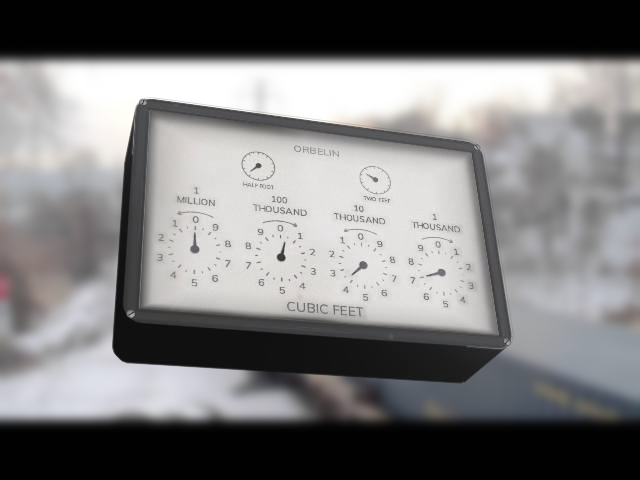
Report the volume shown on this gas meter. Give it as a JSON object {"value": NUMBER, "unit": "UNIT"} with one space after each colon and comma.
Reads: {"value": 3700, "unit": "ft³"}
